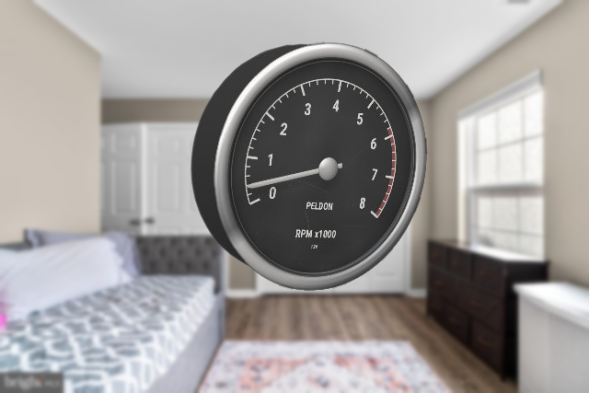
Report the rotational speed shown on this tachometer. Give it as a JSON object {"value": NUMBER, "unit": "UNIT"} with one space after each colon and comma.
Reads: {"value": 400, "unit": "rpm"}
